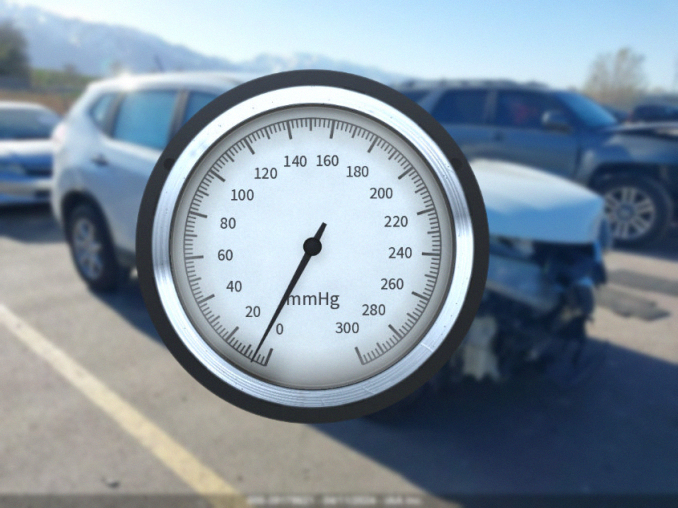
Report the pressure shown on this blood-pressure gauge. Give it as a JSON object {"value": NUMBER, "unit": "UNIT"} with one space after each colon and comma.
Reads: {"value": 6, "unit": "mmHg"}
